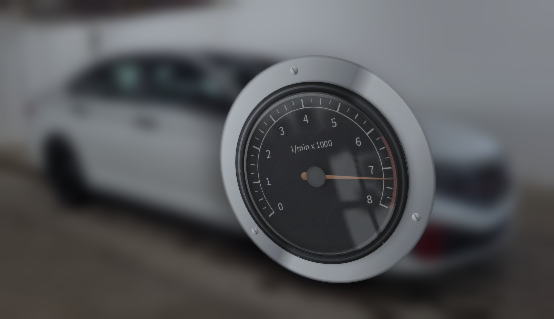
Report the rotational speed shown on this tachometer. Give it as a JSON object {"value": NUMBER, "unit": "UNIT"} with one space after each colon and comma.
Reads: {"value": 7250, "unit": "rpm"}
